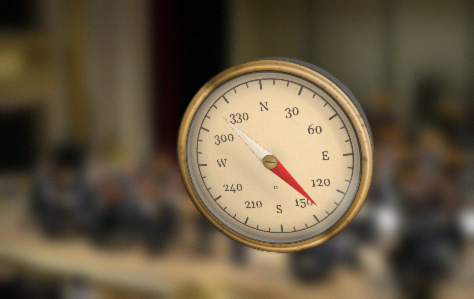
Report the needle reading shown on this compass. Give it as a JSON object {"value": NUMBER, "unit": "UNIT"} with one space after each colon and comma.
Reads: {"value": 140, "unit": "°"}
